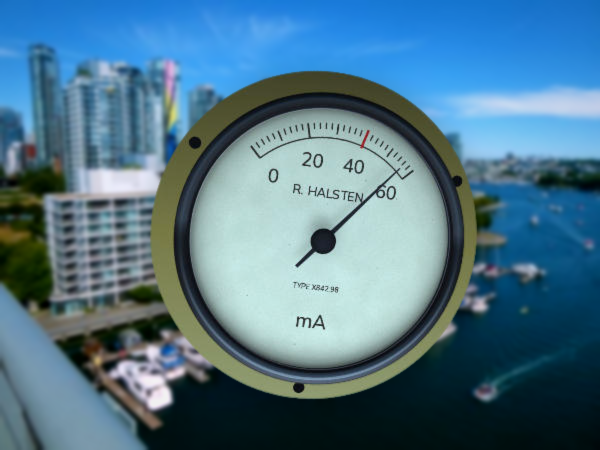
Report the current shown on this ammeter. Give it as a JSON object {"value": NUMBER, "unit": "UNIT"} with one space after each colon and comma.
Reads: {"value": 56, "unit": "mA"}
